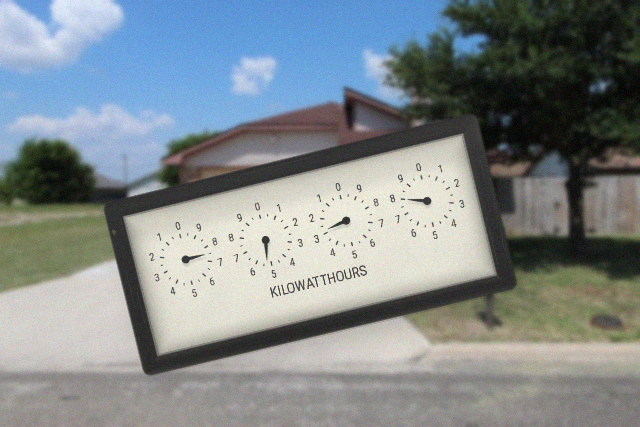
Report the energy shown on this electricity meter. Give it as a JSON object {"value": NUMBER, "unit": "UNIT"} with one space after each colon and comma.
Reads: {"value": 7528, "unit": "kWh"}
